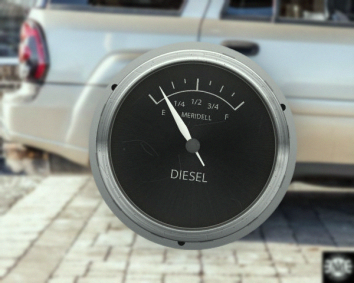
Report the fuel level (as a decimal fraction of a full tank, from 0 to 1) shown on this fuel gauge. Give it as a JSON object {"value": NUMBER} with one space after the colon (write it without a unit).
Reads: {"value": 0.125}
